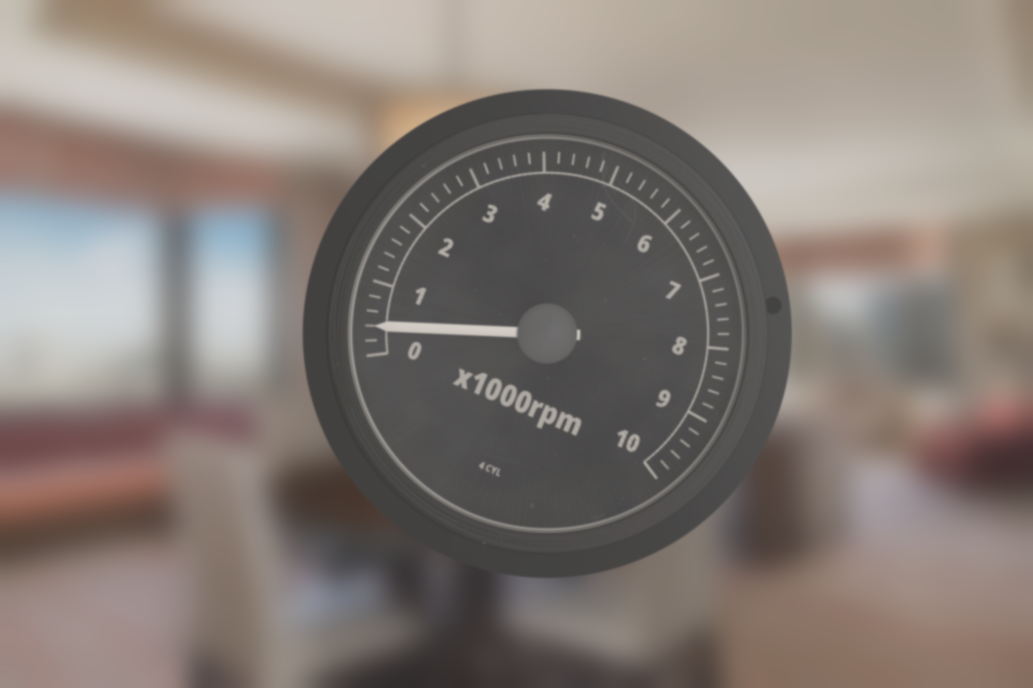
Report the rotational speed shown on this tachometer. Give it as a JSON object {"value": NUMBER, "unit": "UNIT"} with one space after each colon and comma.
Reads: {"value": 400, "unit": "rpm"}
